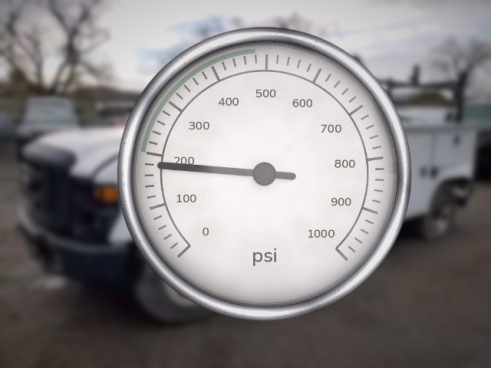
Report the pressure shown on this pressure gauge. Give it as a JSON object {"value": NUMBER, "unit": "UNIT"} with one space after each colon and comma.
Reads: {"value": 180, "unit": "psi"}
